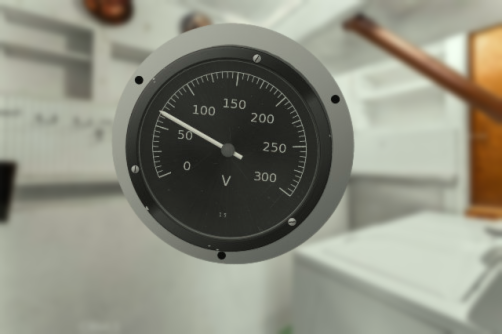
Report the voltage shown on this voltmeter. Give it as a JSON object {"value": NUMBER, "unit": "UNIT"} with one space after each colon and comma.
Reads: {"value": 65, "unit": "V"}
